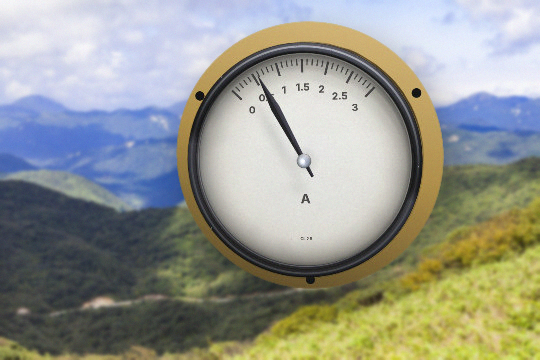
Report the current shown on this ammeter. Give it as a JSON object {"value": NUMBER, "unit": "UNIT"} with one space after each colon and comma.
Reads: {"value": 0.6, "unit": "A"}
